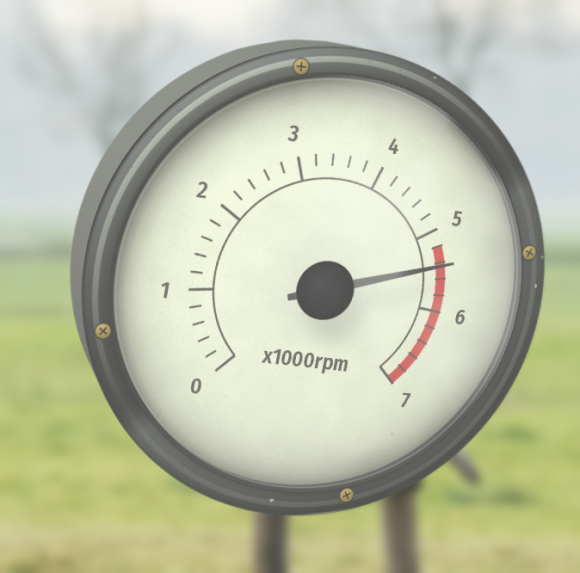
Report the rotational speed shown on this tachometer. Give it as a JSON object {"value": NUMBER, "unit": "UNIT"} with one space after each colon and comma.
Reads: {"value": 5400, "unit": "rpm"}
